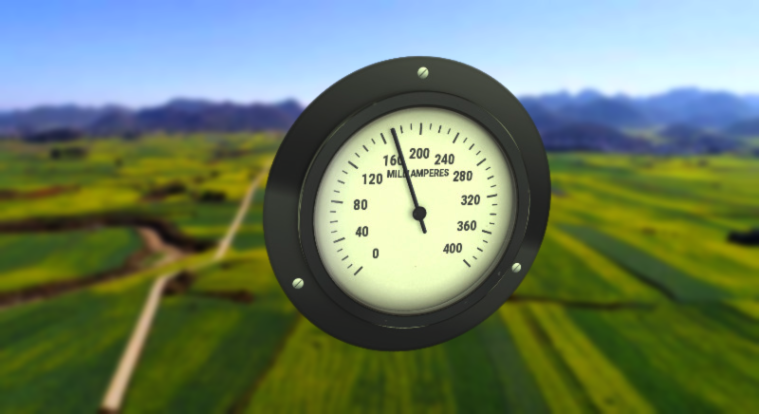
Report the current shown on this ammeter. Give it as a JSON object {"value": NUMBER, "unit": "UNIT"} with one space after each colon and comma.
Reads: {"value": 170, "unit": "mA"}
